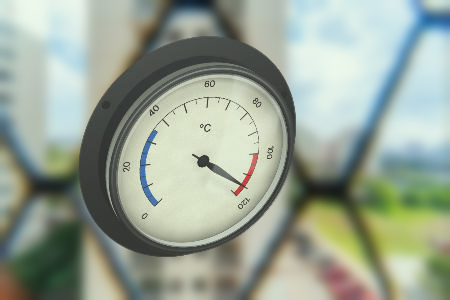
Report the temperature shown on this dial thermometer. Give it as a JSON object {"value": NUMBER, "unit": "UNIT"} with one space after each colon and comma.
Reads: {"value": 115, "unit": "°C"}
